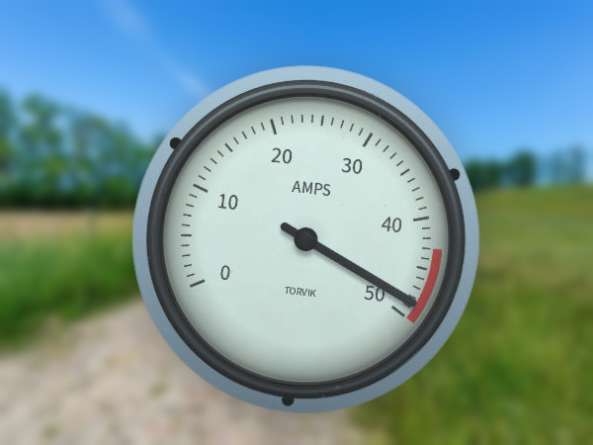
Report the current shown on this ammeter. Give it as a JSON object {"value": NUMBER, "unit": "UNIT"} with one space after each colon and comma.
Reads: {"value": 48.5, "unit": "A"}
